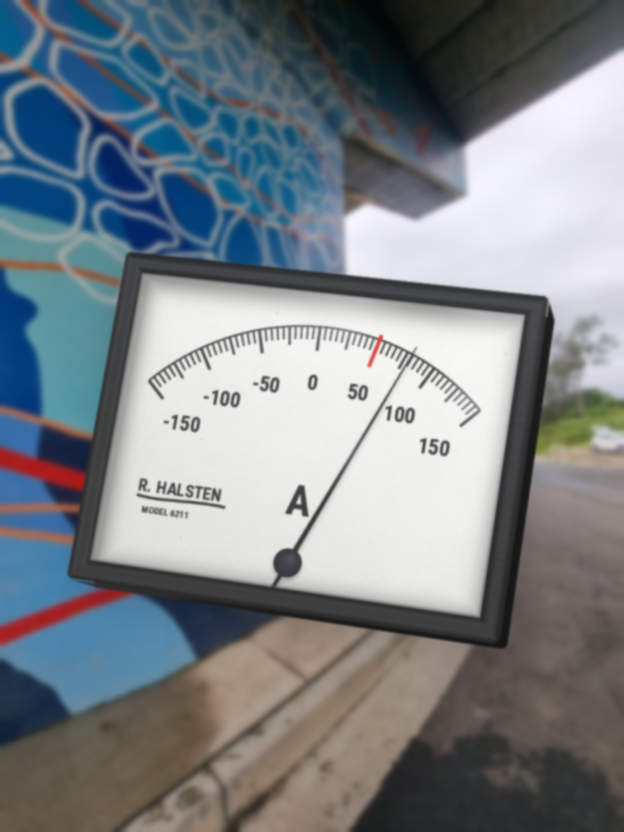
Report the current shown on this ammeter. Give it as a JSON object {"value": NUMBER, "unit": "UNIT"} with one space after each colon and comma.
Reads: {"value": 80, "unit": "A"}
